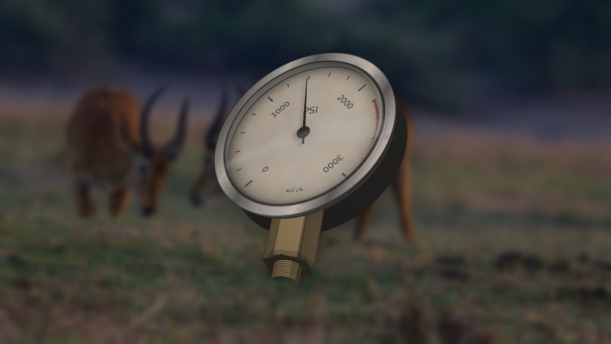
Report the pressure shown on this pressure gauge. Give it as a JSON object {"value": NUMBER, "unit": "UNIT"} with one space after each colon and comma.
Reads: {"value": 1400, "unit": "psi"}
